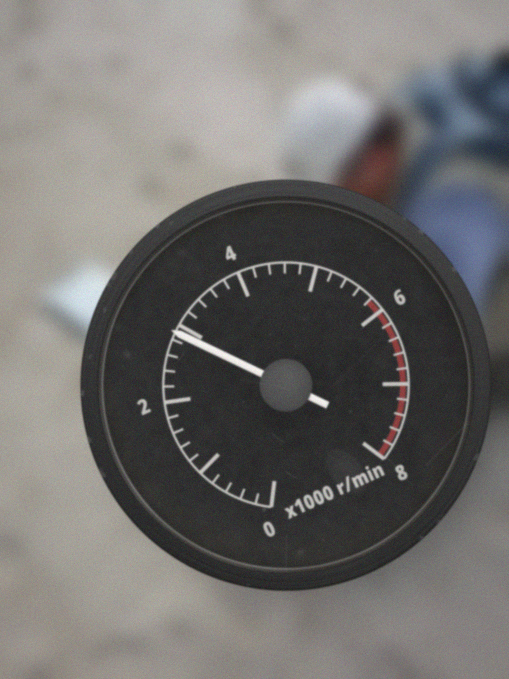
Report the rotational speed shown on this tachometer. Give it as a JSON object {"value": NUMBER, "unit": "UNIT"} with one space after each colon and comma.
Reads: {"value": 2900, "unit": "rpm"}
